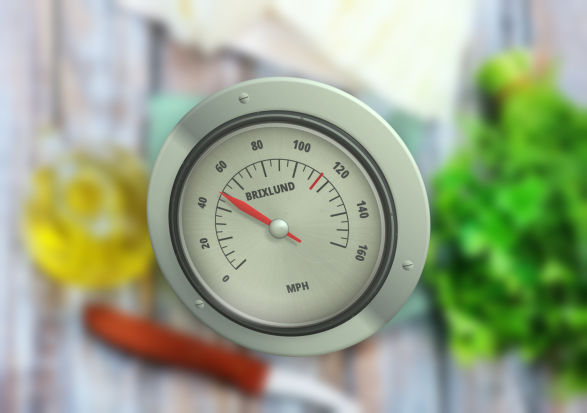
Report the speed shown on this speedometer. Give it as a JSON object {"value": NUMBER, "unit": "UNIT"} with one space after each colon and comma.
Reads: {"value": 50, "unit": "mph"}
